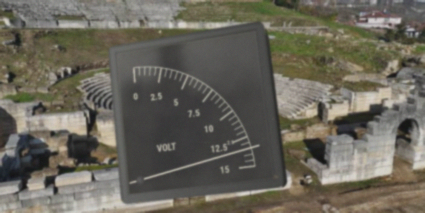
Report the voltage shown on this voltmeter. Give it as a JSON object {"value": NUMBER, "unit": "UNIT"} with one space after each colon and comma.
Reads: {"value": 13.5, "unit": "V"}
